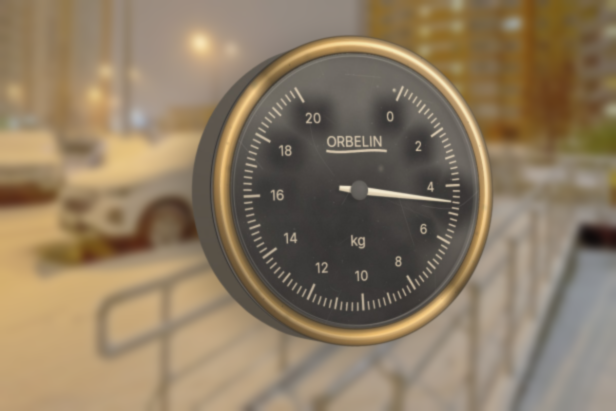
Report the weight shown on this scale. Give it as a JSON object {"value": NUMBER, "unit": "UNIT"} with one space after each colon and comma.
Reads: {"value": 4.6, "unit": "kg"}
